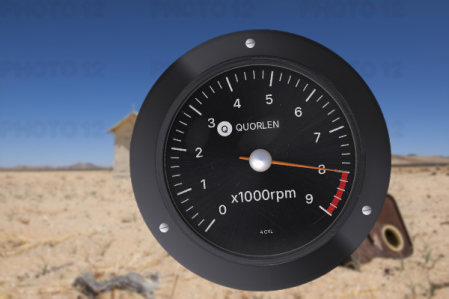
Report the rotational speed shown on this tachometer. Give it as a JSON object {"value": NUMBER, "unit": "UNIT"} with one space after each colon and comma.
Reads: {"value": 8000, "unit": "rpm"}
